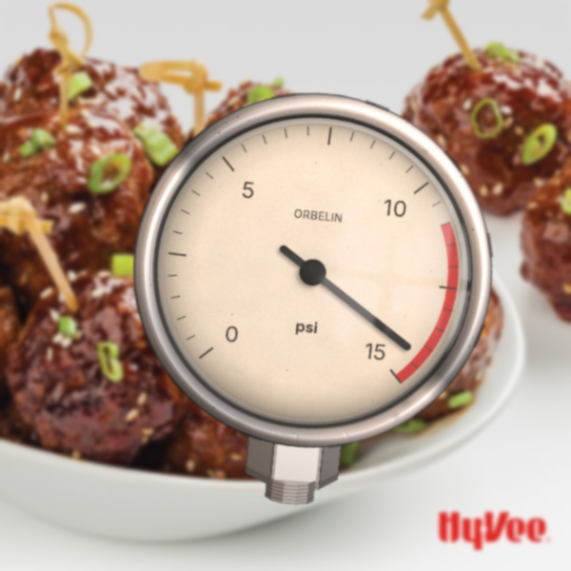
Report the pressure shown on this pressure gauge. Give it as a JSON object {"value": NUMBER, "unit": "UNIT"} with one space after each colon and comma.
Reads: {"value": 14.25, "unit": "psi"}
